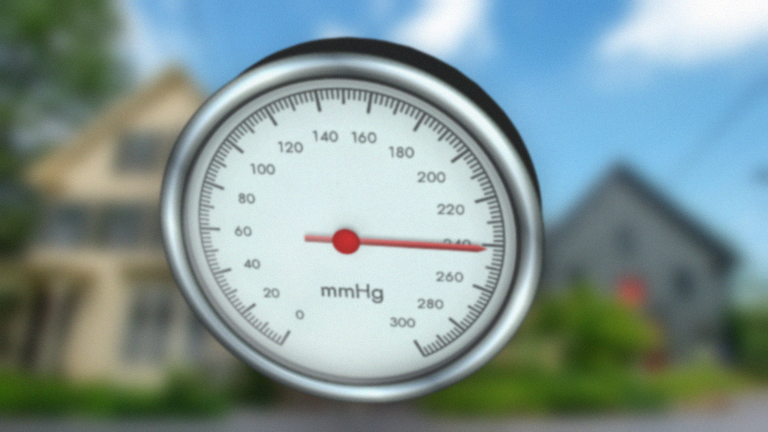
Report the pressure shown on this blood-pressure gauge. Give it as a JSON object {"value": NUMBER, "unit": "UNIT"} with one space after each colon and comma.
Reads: {"value": 240, "unit": "mmHg"}
